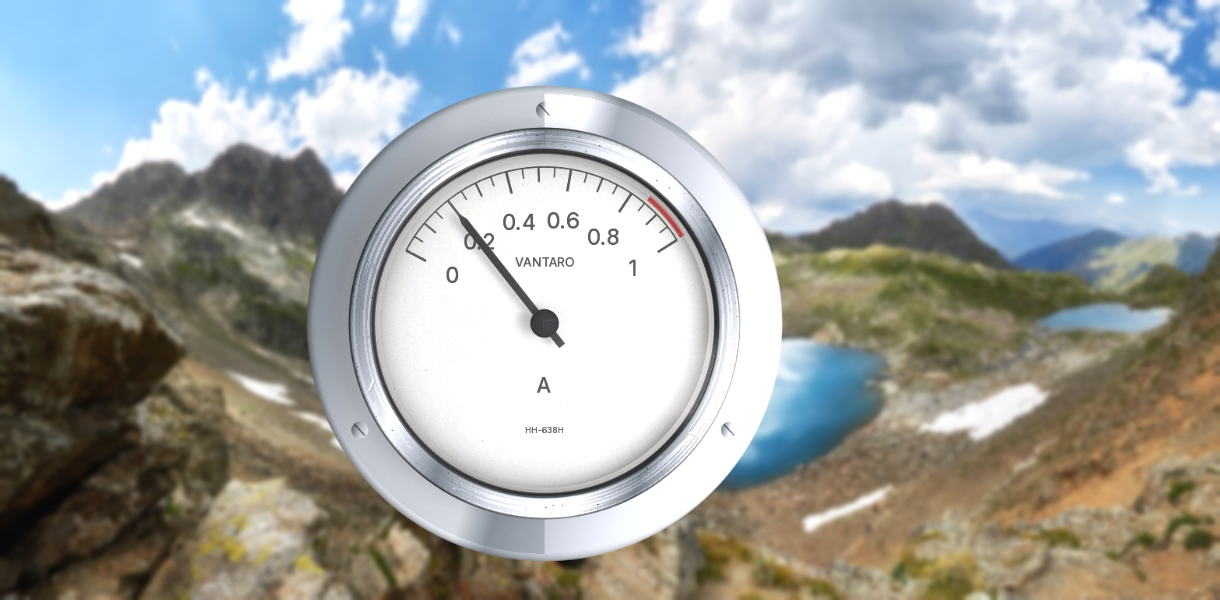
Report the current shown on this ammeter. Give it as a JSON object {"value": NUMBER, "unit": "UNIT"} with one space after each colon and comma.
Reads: {"value": 0.2, "unit": "A"}
